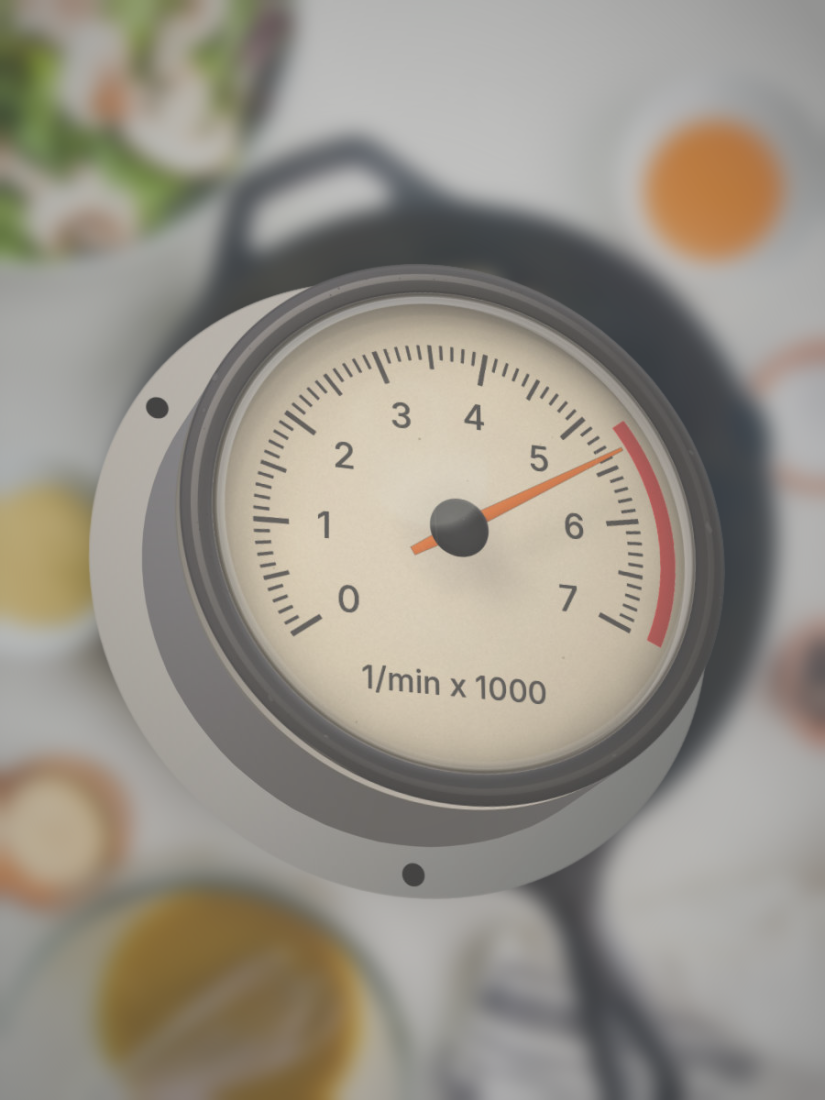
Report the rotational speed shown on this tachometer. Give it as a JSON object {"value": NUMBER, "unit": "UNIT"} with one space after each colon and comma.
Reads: {"value": 5400, "unit": "rpm"}
